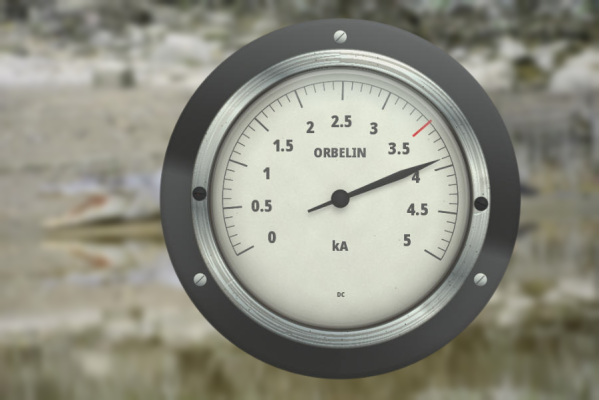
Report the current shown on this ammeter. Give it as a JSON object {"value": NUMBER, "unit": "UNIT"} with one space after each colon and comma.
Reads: {"value": 3.9, "unit": "kA"}
